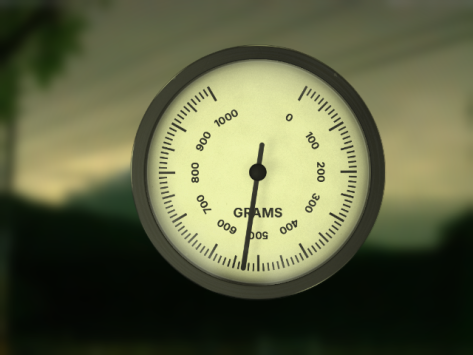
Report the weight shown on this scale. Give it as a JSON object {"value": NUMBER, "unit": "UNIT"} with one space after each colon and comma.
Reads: {"value": 530, "unit": "g"}
